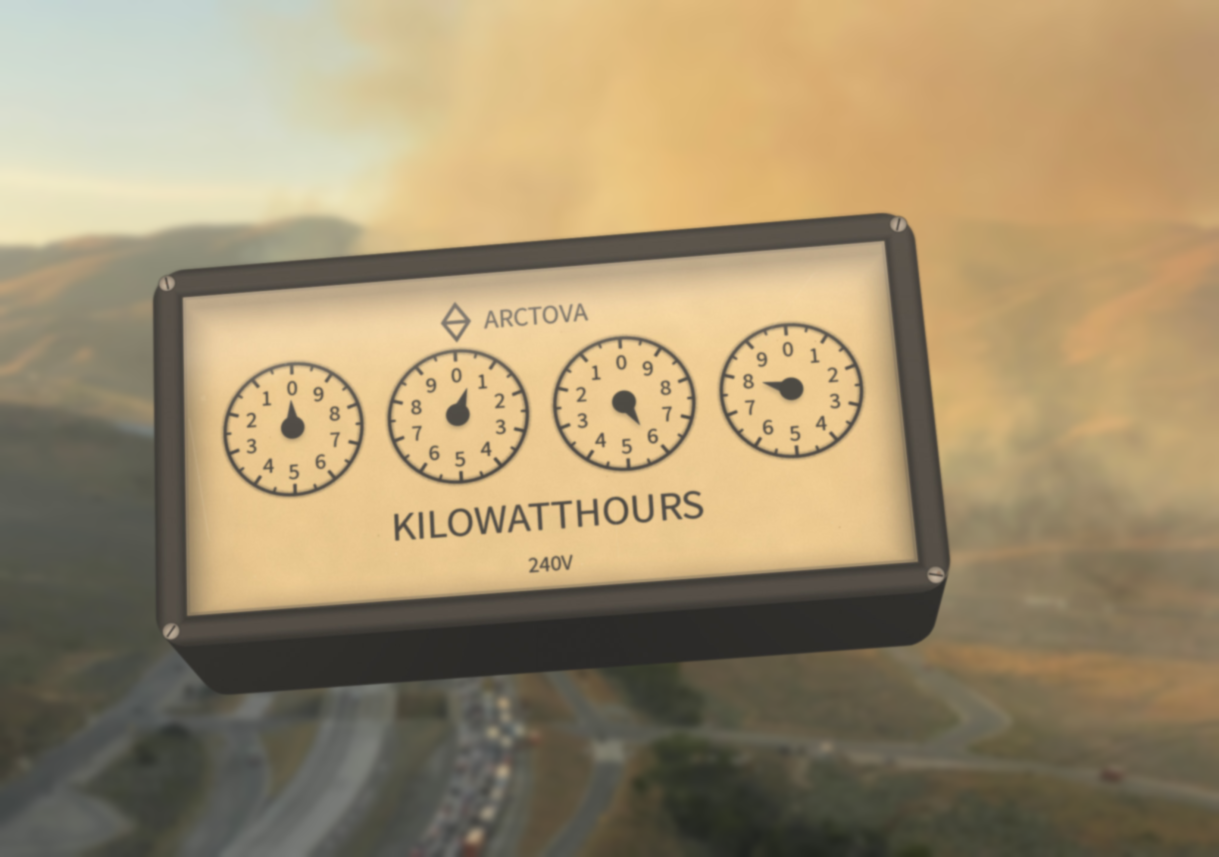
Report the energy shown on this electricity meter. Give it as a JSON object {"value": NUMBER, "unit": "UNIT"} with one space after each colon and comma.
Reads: {"value": 58, "unit": "kWh"}
